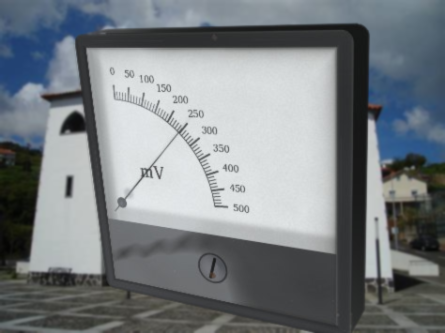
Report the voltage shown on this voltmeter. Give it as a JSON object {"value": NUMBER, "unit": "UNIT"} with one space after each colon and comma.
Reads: {"value": 250, "unit": "mV"}
